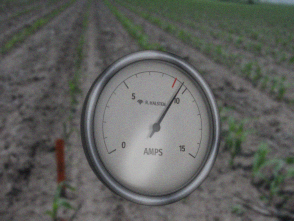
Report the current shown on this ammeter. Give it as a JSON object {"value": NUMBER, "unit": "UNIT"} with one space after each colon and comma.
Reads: {"value": 9.5, "unit": "A"}
